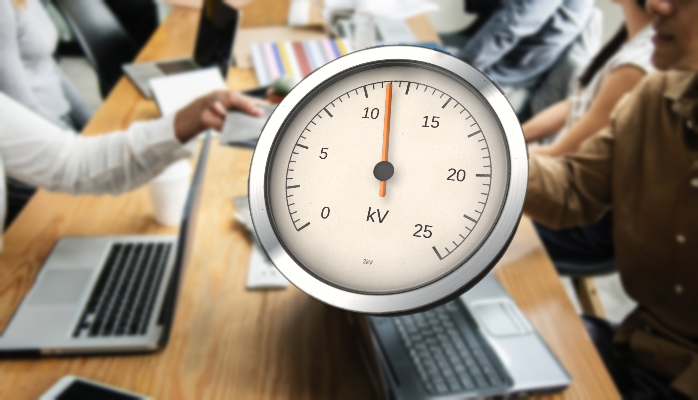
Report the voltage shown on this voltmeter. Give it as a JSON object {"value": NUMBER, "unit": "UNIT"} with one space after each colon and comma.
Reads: {"value": 11.5, "unit": "kV"}
